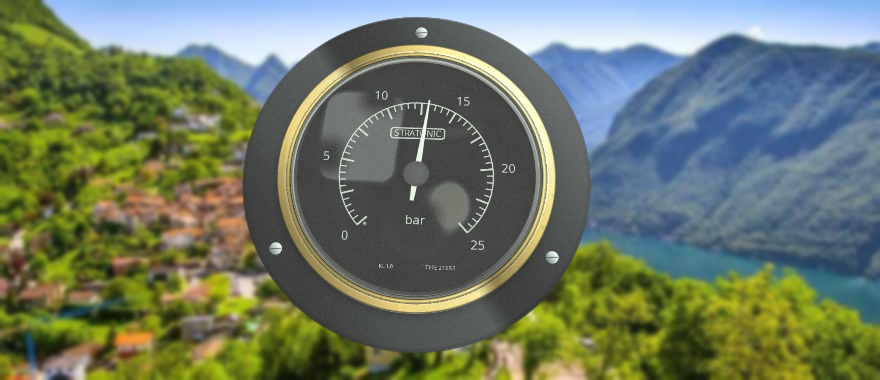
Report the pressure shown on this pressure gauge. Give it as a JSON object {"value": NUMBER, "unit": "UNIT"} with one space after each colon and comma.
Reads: {"value": 13, "unit": "bar"}
